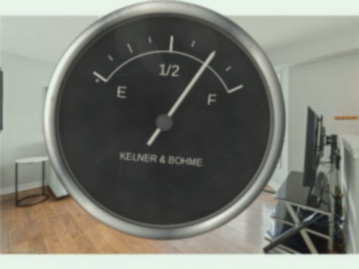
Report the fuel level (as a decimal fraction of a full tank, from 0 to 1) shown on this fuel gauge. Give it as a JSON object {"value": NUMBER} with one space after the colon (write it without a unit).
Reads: {"value": 0.75}
